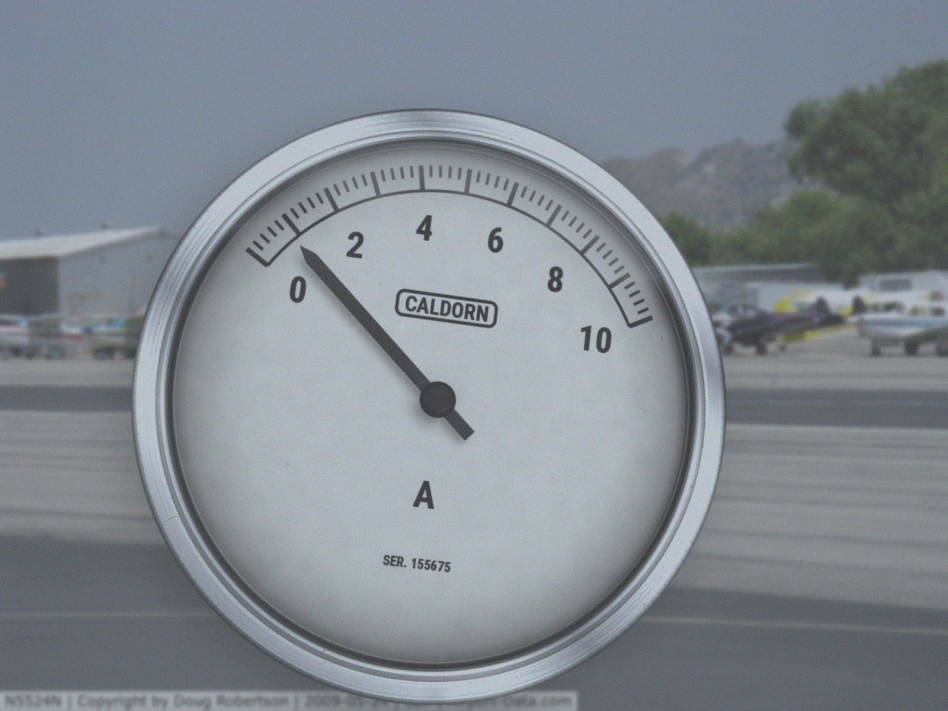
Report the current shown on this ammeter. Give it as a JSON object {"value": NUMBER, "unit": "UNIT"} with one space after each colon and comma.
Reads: {"value": 0.8, "unit": "A"}
